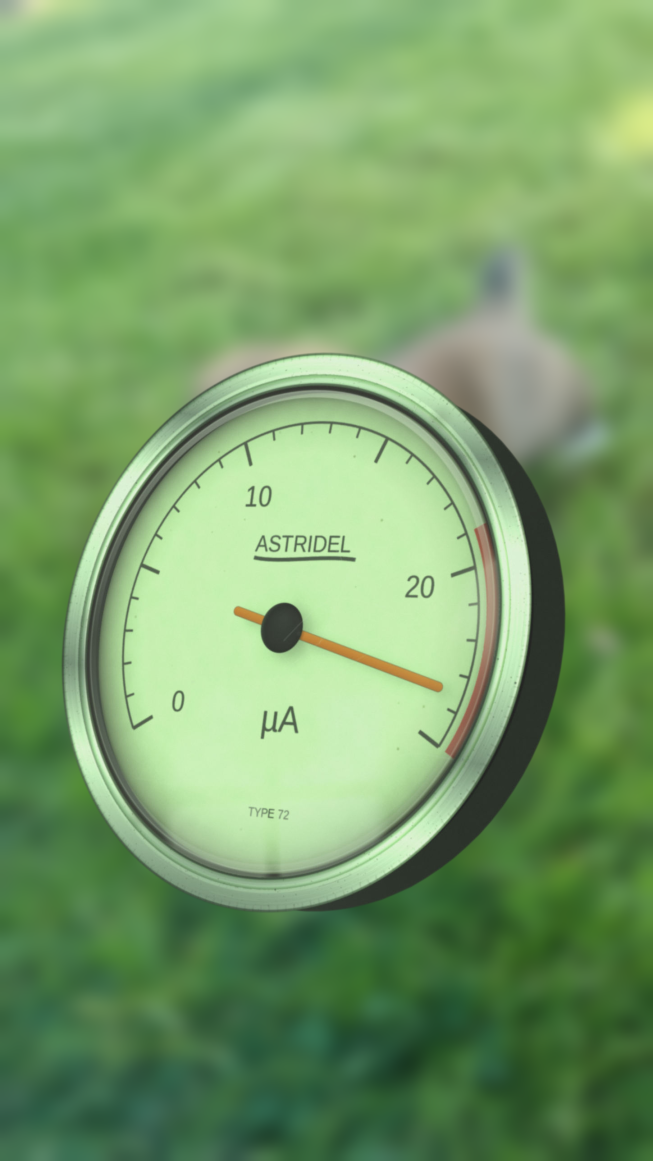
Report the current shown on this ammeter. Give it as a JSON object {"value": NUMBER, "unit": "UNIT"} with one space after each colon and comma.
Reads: {"value": 23.5, "unit": "µA"}
